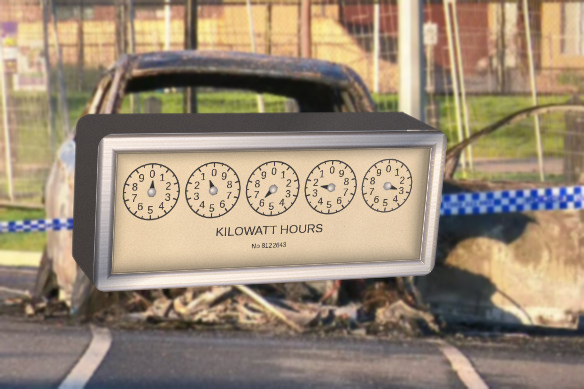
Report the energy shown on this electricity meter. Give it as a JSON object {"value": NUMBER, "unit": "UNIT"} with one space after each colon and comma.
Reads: {"value": 623, "unit": "kWh"}
